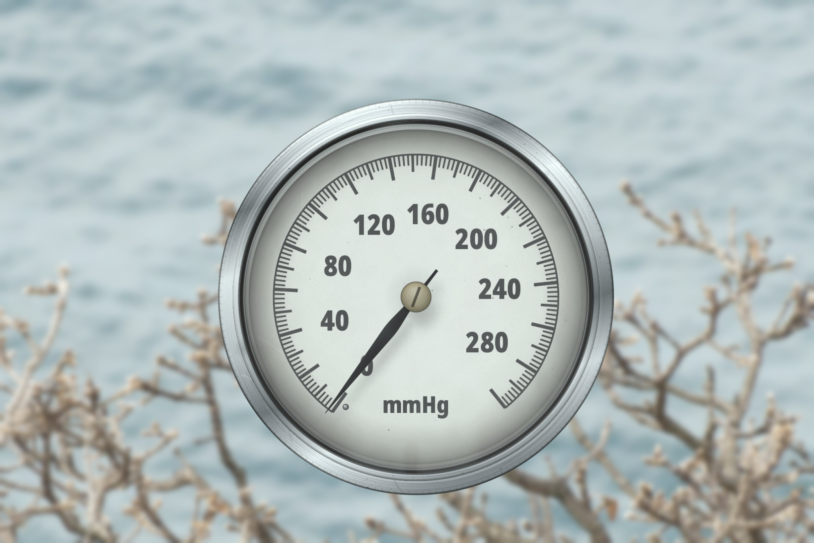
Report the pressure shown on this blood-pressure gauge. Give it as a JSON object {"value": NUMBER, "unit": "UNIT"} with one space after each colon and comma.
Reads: {"value": 2, "unit": "mmHg"}
